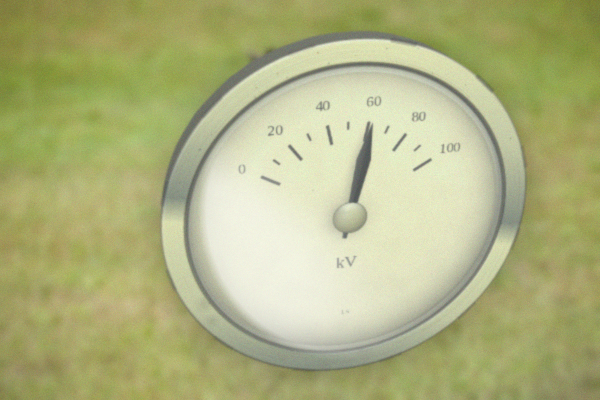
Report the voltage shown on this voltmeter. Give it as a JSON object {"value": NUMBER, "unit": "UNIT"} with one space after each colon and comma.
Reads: {"value": 60, "unit": "kV"}
